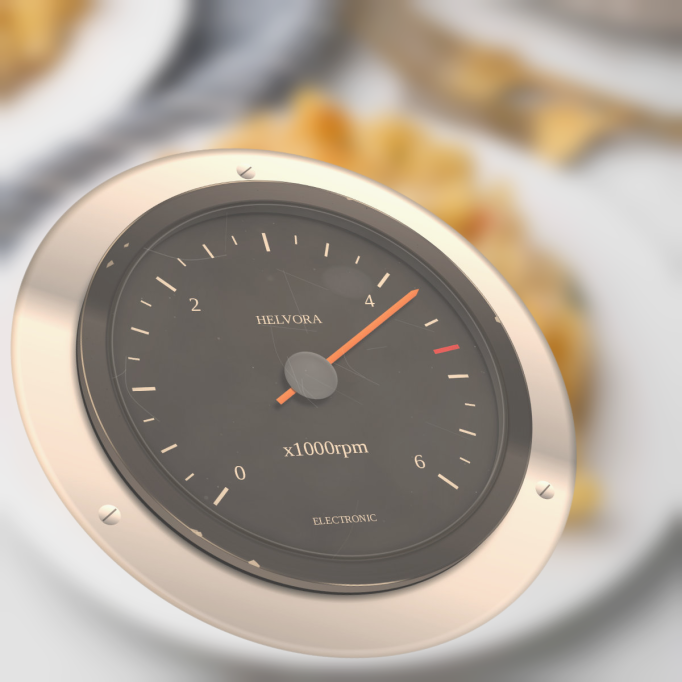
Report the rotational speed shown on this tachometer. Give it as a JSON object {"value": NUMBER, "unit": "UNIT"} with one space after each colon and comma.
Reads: {"value": 4250, "unit": "rpm"}
